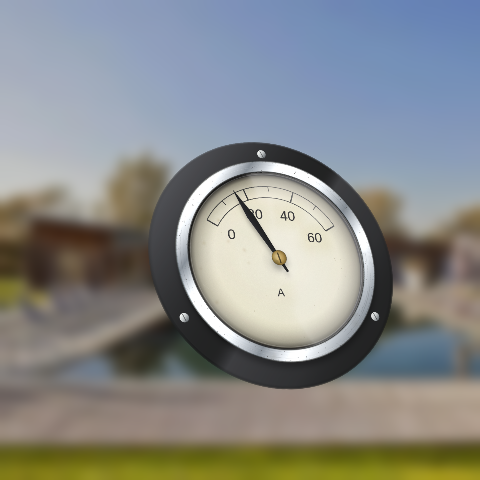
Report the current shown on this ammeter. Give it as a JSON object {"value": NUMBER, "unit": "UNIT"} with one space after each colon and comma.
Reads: {"value": 15, "unit": "A"}
